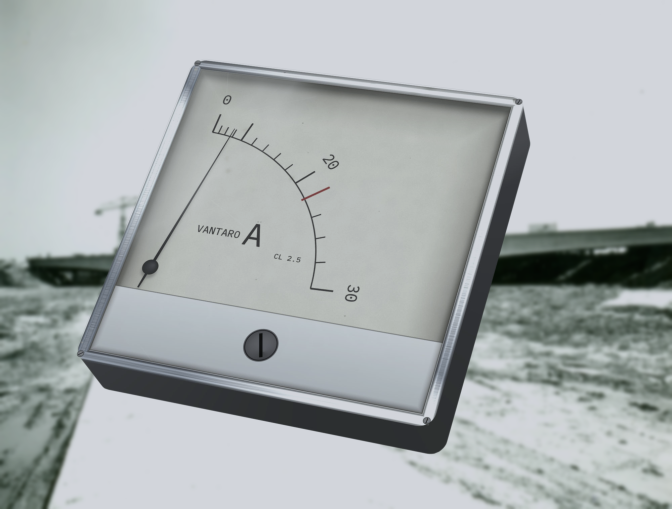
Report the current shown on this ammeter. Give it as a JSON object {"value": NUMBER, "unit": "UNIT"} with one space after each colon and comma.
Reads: {"value": 8, "unit": "A"}
